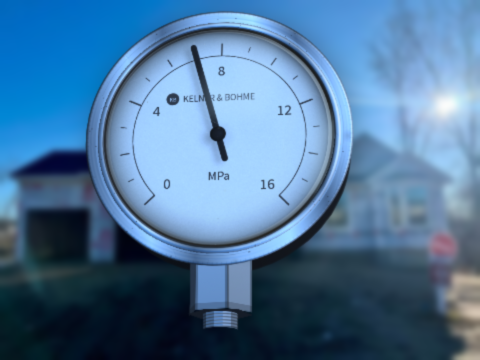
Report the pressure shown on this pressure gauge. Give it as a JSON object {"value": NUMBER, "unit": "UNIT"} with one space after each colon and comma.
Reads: {"value": 7, "unit": "MPa"}
